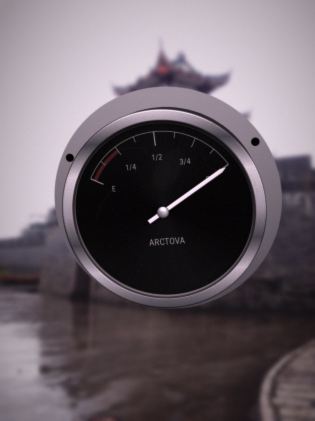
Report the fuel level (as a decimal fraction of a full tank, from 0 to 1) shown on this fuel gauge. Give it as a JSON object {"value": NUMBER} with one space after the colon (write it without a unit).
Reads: {"value": 1}
